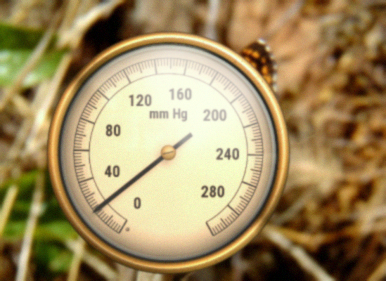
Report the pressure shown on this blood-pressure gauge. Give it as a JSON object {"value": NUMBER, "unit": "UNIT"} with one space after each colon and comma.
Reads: {"value": 20, "unit": "mmHg"}
